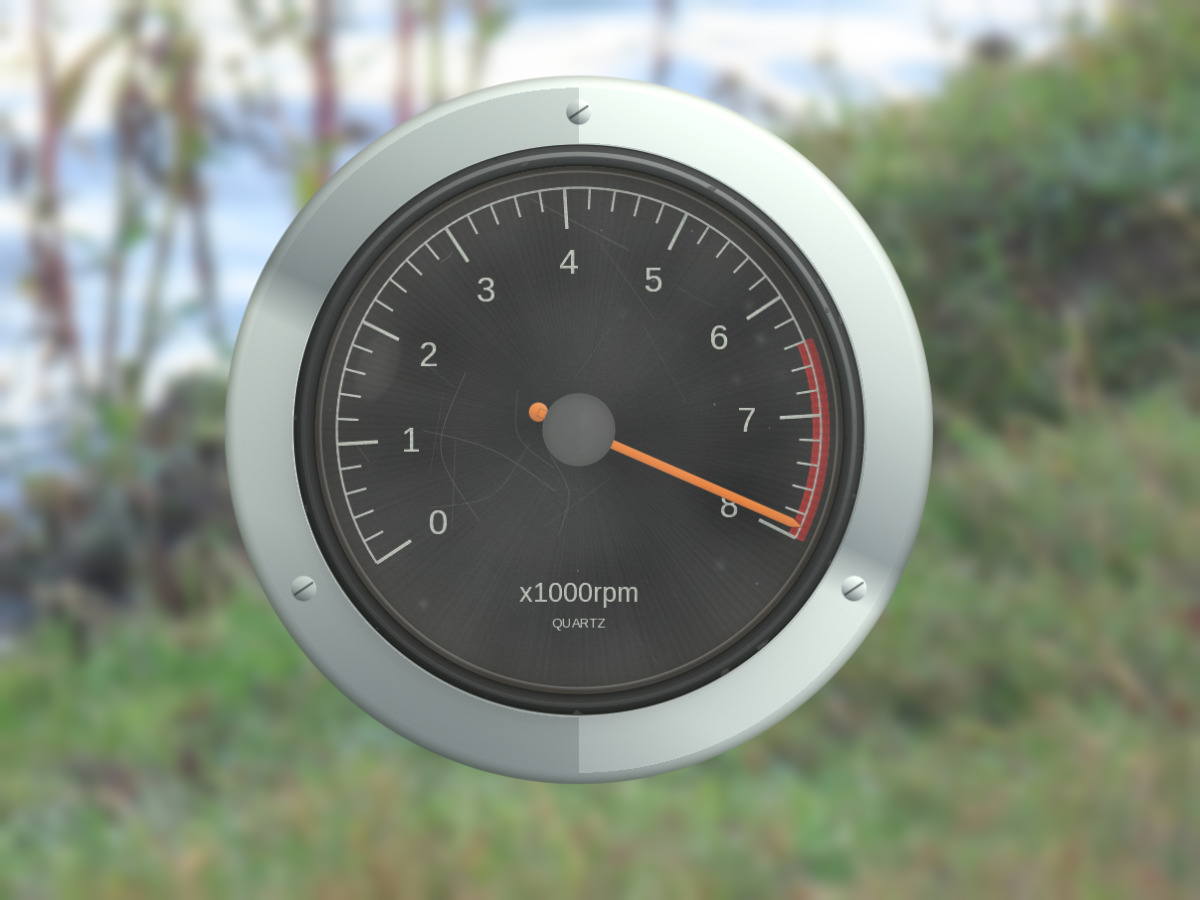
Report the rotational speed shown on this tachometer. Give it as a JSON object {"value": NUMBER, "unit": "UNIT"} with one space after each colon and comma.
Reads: {"value": 7900, "unit": "rpm"}
